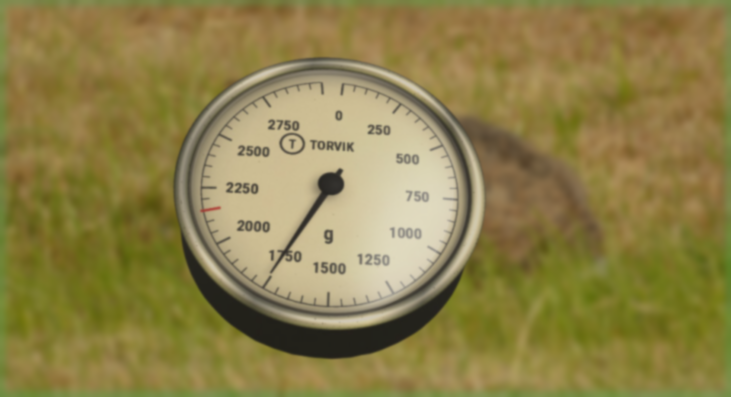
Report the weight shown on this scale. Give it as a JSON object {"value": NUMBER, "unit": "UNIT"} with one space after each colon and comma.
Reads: {"value": 1750, "unit": "g"}
